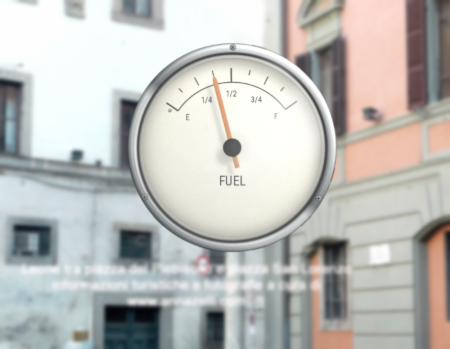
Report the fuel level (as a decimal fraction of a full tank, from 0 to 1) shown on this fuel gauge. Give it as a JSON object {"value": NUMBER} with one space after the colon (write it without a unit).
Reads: {"value": 0.375}
